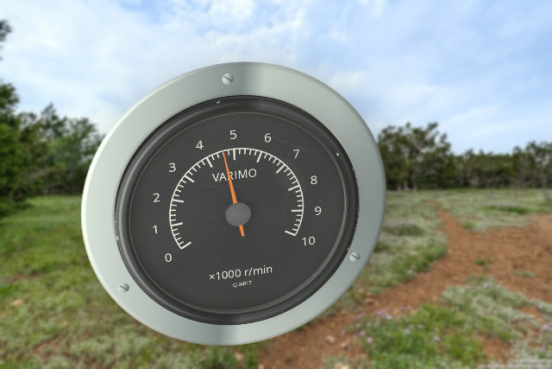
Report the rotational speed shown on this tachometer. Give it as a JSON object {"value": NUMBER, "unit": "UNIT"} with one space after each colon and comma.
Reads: {"value": 4600, "unit": "rpm"}
